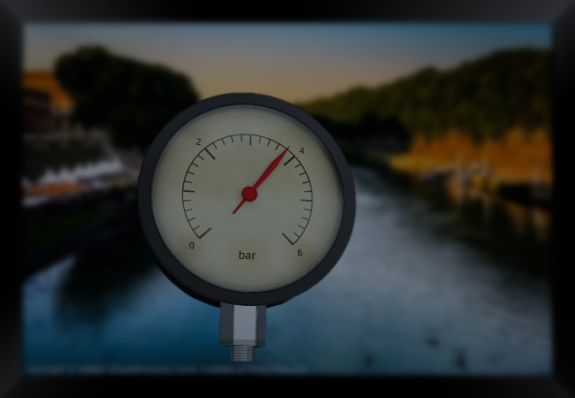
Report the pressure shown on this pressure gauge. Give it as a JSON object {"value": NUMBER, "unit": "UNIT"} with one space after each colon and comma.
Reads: {"value": 3.8, "unit": "bar"}
